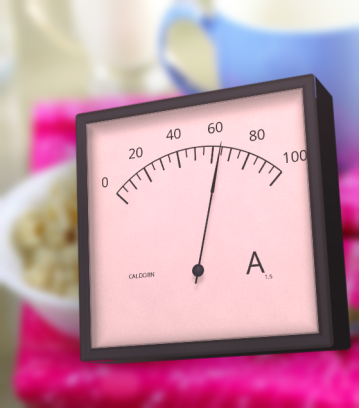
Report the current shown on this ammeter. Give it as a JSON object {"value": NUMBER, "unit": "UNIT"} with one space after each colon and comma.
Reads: {"value": 65, "unit": "A"}
